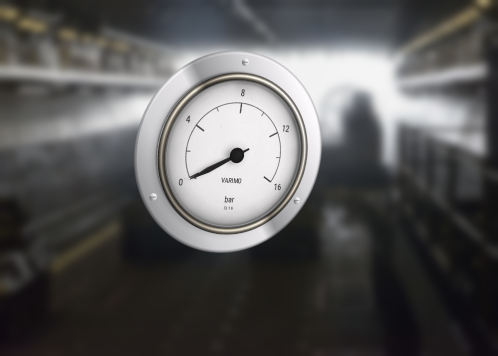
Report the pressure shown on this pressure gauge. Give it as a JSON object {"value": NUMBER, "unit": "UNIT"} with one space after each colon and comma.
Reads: {"value": 0, "unit": "bar"}
